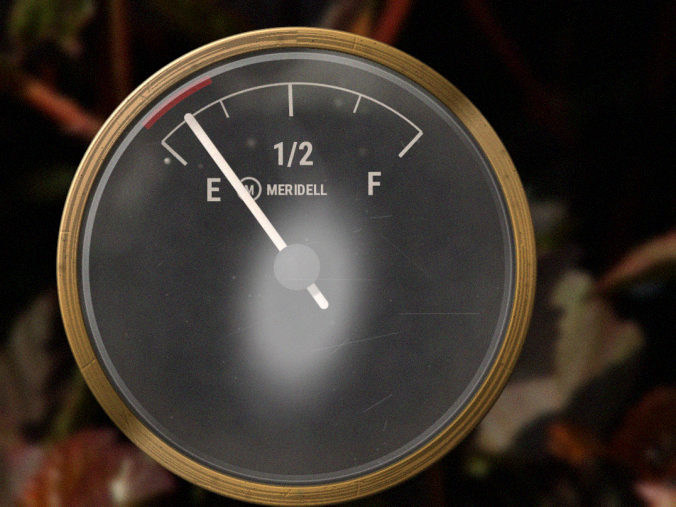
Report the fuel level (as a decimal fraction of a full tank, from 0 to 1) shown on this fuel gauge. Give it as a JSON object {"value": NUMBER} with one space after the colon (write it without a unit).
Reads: {"value": 0.125}
